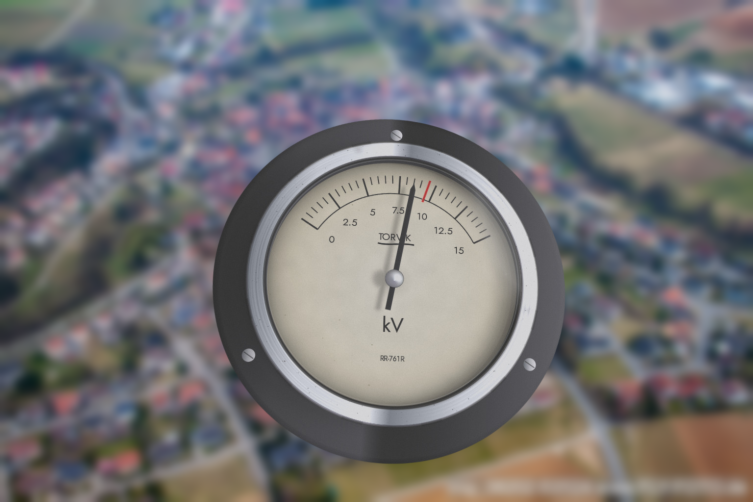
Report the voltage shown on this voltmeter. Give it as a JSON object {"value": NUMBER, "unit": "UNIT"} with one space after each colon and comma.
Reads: {"value": 8.5, "unit": "kV"}
